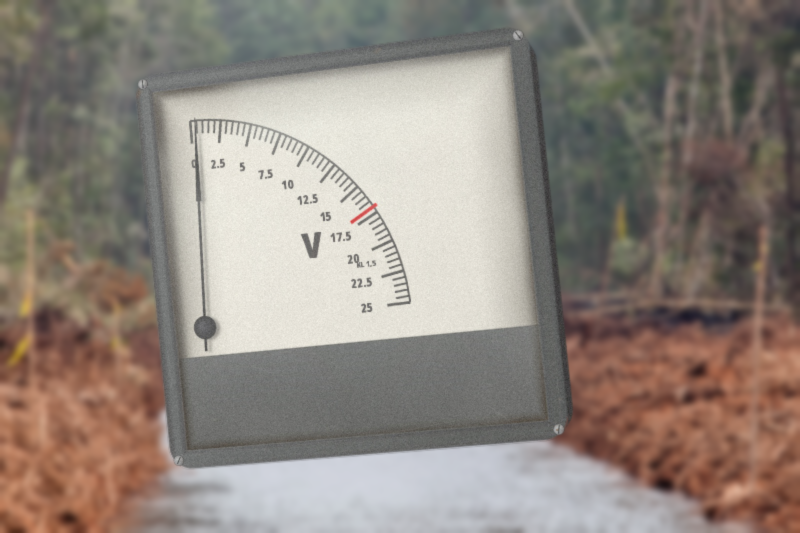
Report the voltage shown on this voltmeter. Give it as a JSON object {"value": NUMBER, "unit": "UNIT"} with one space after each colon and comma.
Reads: {"value": 0.5, "unit": "V"}
